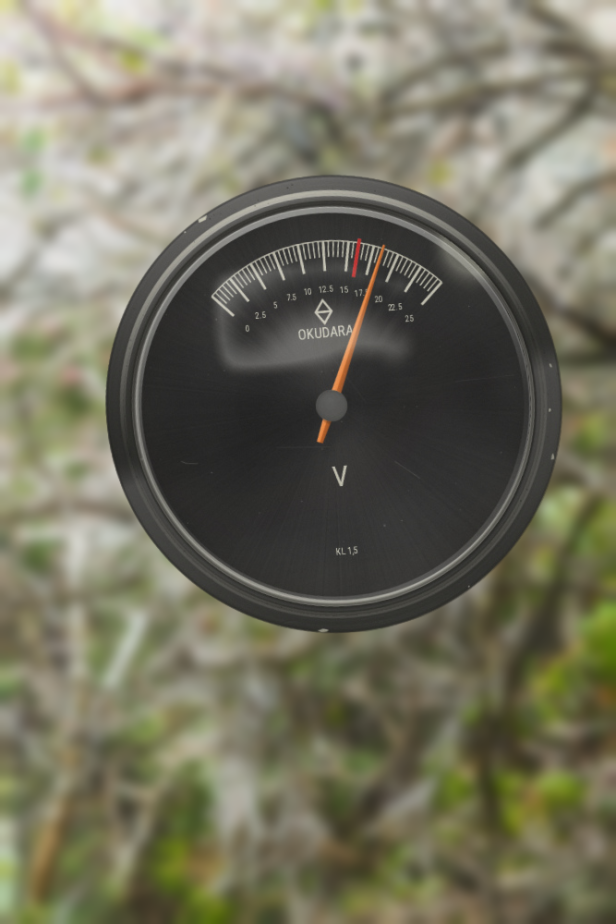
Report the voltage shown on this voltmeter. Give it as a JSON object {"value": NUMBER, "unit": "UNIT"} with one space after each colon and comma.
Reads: {"value": 18.5, "unit": "V"}
